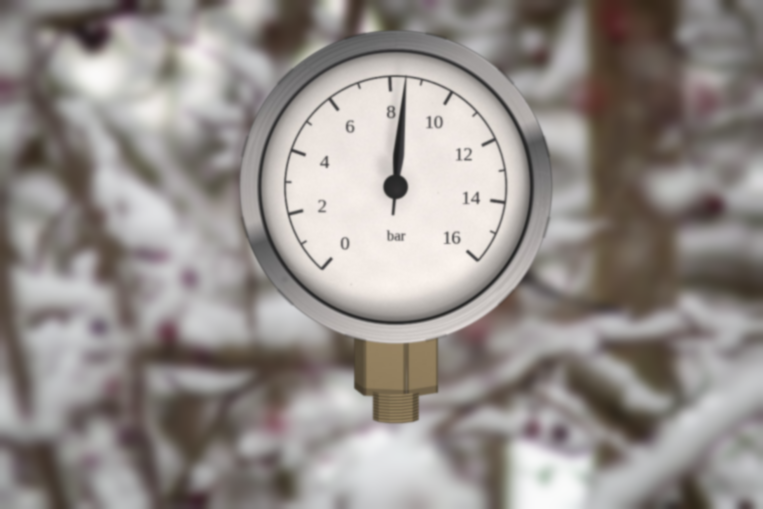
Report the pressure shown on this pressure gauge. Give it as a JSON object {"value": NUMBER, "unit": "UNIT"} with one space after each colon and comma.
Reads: {"value": 8.5, "unit": "bar"}
